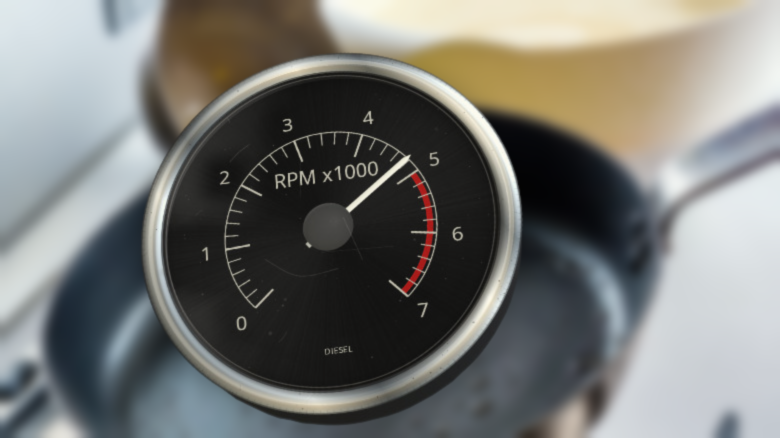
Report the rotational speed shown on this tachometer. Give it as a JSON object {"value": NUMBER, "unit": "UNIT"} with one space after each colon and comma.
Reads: {"value": 4800, "unit": "rpm"}
